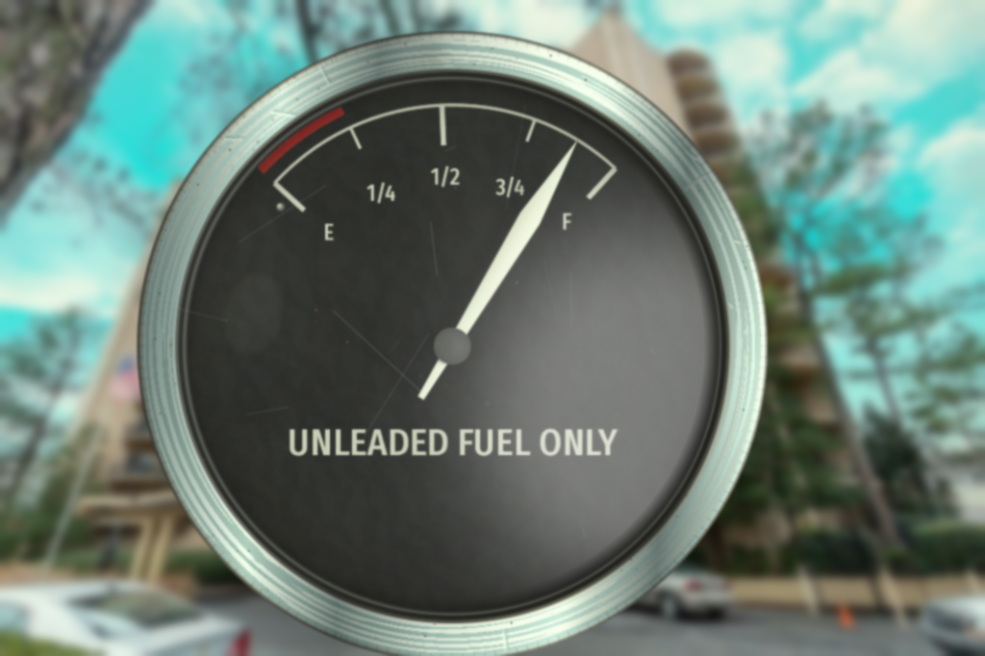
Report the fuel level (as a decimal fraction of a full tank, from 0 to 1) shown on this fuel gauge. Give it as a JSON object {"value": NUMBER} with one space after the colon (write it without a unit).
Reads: {"value": 0.875}
